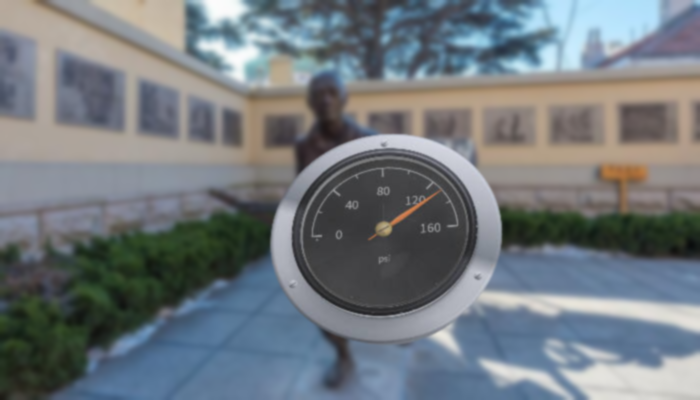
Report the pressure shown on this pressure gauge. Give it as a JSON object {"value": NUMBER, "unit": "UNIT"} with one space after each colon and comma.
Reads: {"value": 130, "unit": "psi"}
